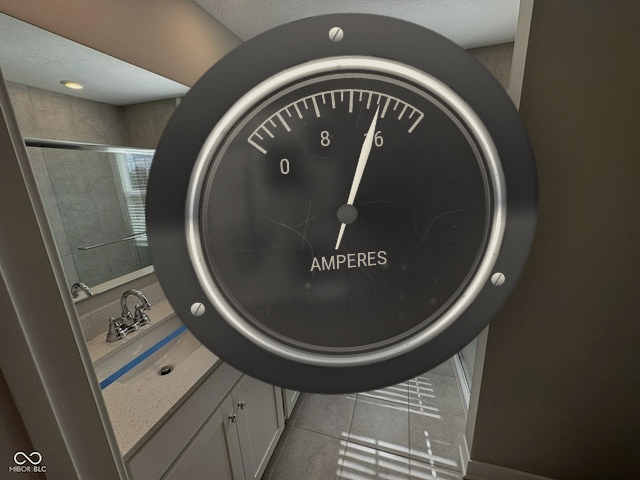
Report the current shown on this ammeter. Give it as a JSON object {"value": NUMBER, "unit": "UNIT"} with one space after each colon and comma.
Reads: {"value": 15, "unit": "A"}
